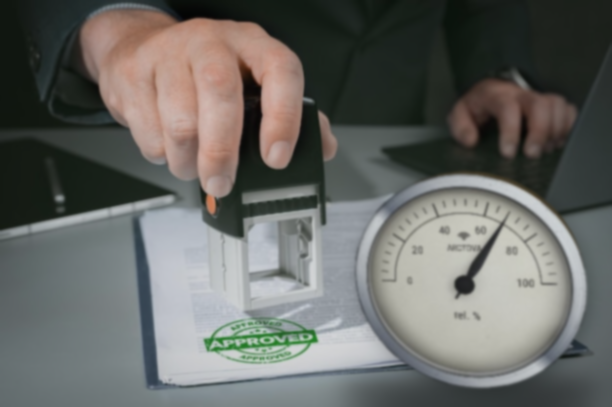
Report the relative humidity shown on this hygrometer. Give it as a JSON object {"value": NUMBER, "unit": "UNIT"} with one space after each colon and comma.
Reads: {"value": 68, "unit": "%"}
